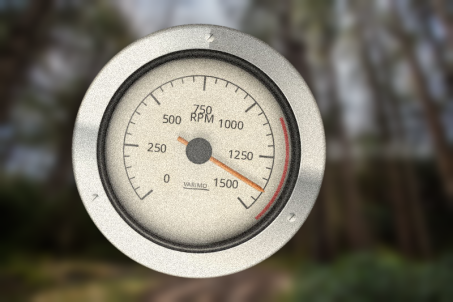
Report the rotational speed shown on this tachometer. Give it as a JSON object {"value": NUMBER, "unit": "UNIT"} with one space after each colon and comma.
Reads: {"value": 1400, "unit": "rpm"}
